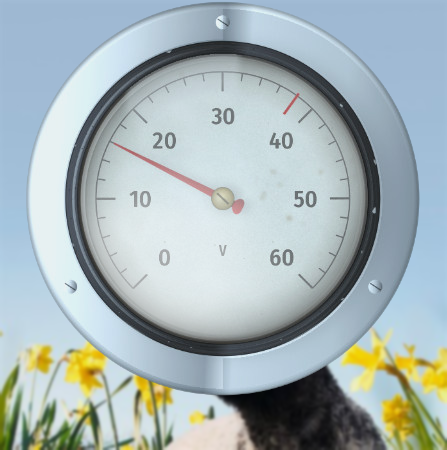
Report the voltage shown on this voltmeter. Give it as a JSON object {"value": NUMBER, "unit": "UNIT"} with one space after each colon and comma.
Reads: {"value": 16, "unit": "V"}
